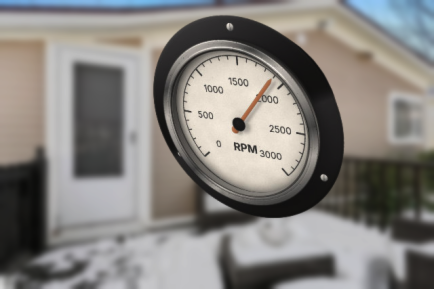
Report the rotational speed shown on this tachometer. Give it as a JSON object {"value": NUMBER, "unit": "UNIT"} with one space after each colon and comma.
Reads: {"value": 1900, "unit": "rpm"}
